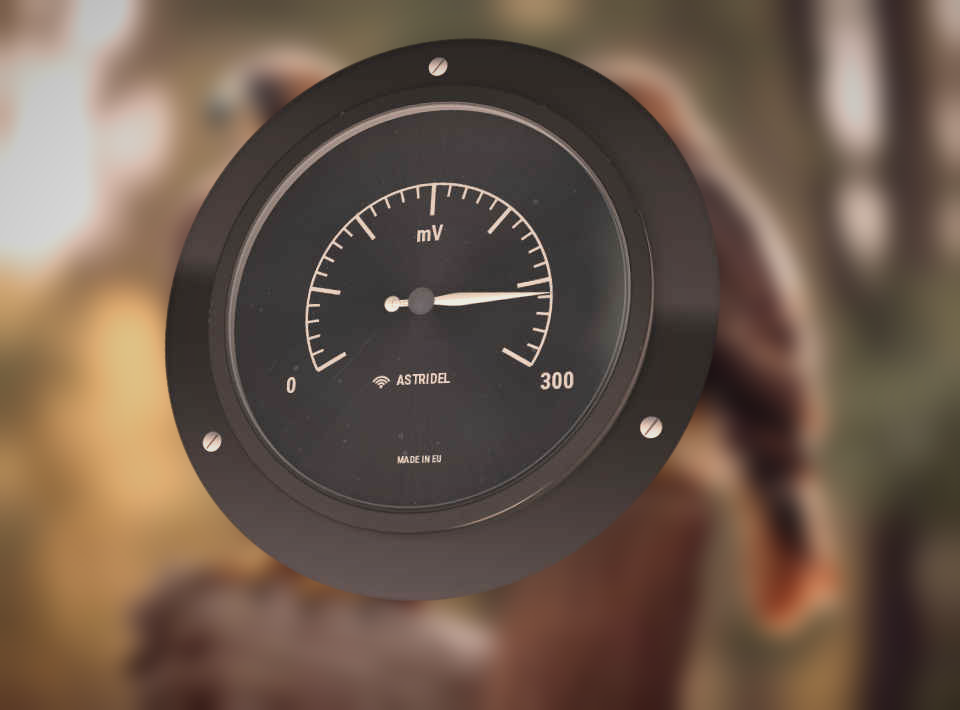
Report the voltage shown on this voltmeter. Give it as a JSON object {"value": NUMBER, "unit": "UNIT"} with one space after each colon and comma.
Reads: {"value": 260, "unit": "mV"}
